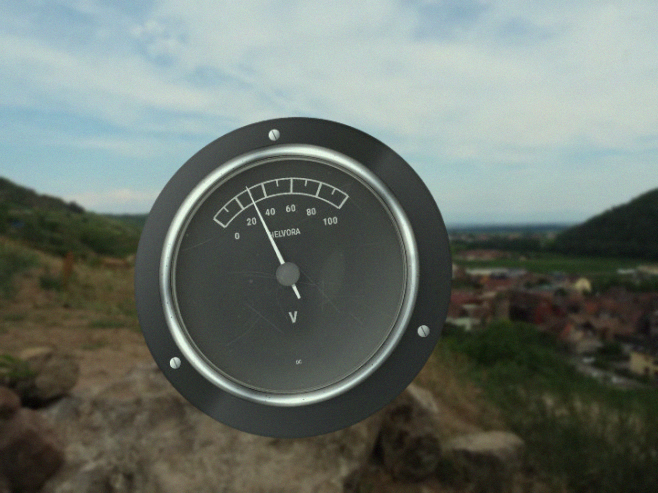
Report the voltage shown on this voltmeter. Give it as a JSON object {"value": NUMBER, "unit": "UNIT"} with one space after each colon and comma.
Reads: {"value": 30, "unit": "V"}
